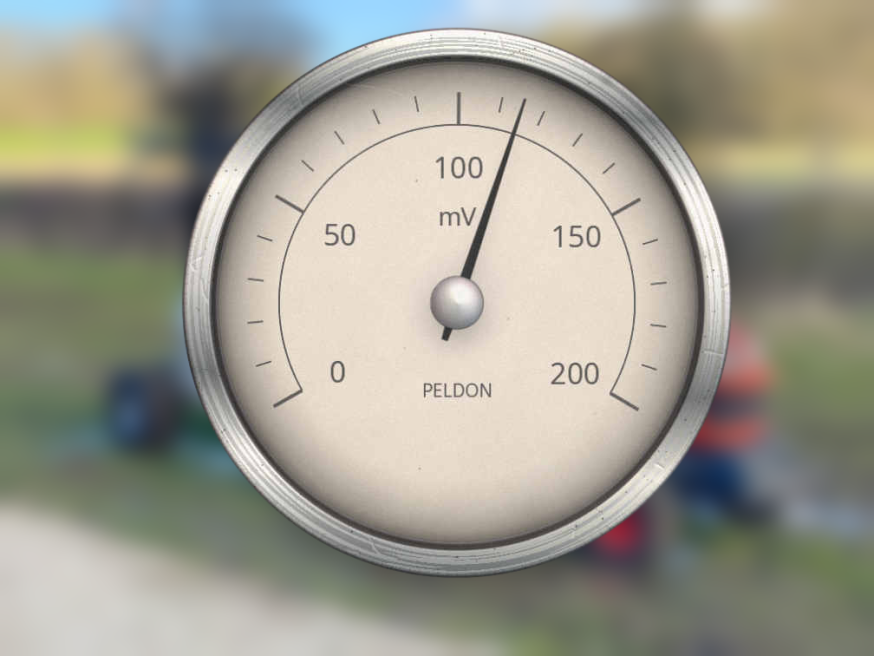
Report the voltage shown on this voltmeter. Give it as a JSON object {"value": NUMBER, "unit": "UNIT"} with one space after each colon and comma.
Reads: {"value": 115, "unit": "mV"}
